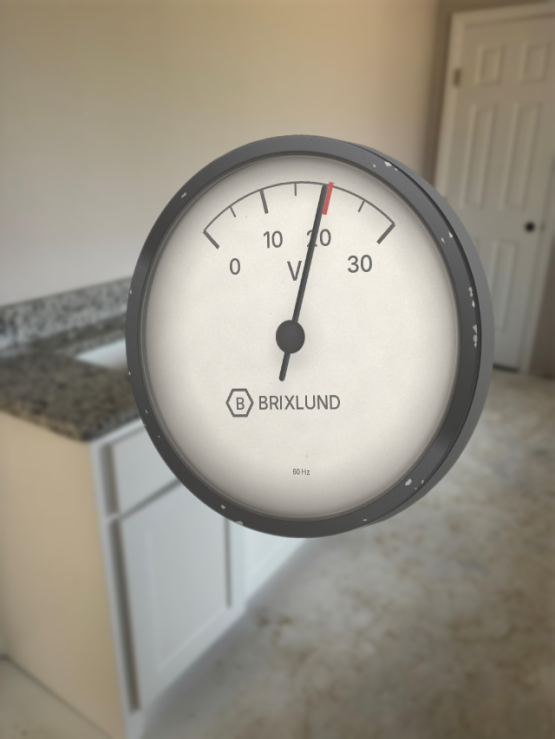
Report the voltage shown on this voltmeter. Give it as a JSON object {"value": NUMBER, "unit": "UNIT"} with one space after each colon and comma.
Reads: {"value": 20, "unit": "V"}
